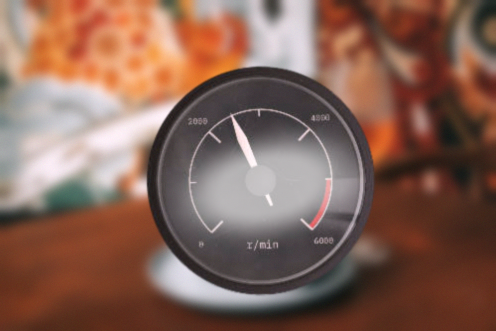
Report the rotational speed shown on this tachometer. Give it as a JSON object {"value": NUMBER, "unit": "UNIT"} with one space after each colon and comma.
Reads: {"value": 2500, "unit": "rpm"}
